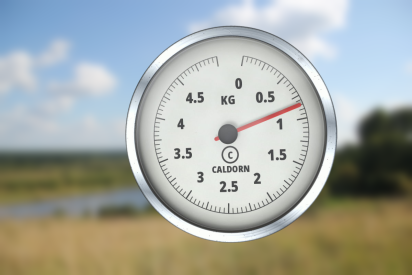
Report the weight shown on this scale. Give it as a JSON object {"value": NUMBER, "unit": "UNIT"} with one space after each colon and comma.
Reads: {"value": 0.85, "unit": "kg"}
